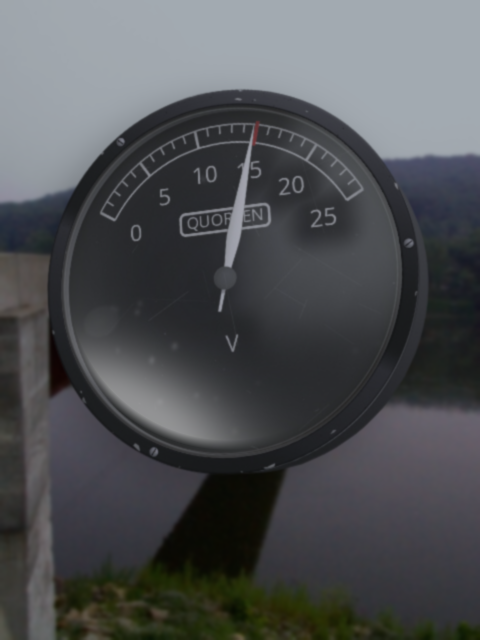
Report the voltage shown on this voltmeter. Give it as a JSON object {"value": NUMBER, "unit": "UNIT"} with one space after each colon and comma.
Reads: {"value": 15, "unit": "V"}
